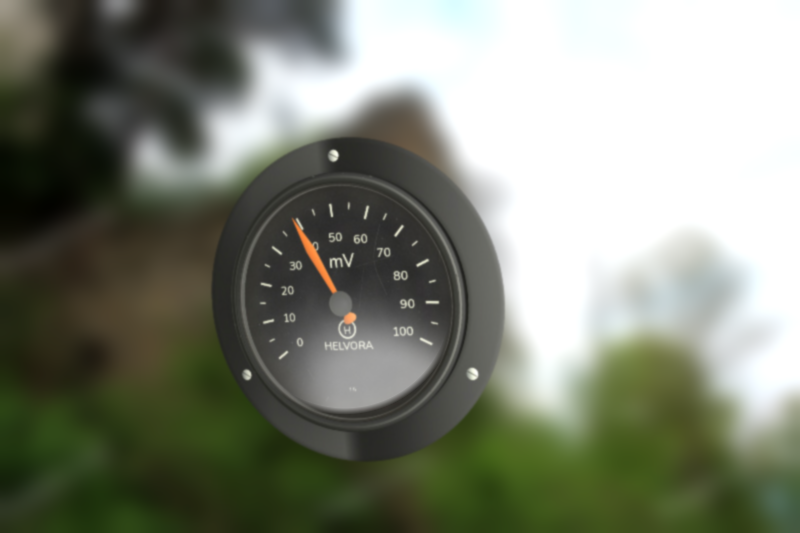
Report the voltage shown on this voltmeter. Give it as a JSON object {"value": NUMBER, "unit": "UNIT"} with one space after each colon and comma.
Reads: {"value": 40, "unit": "mV"}
